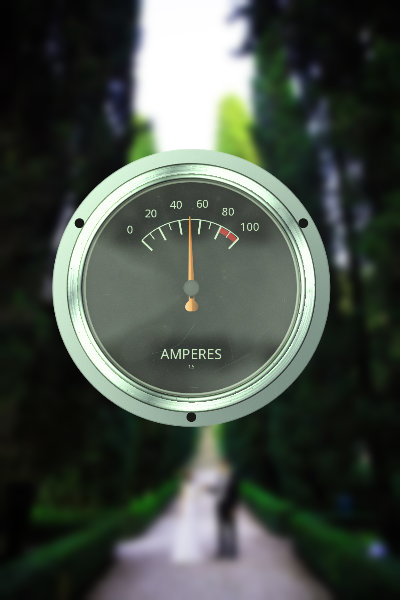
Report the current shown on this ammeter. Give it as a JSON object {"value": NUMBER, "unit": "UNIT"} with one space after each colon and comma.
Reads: {"value": 50, "unit": "A"}
